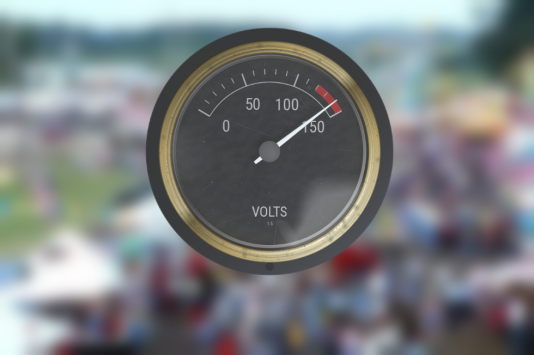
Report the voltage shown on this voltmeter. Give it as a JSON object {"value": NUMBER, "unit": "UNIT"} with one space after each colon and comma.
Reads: {"value": 140, "unit": "V"}
